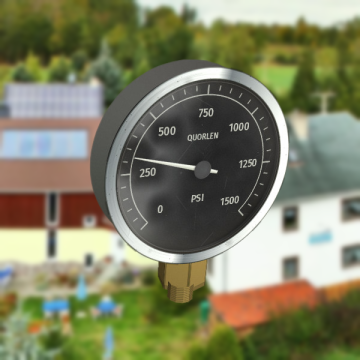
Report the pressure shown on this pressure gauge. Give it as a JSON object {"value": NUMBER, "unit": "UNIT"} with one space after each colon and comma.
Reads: {"value": 325, "unit": "psi"}
